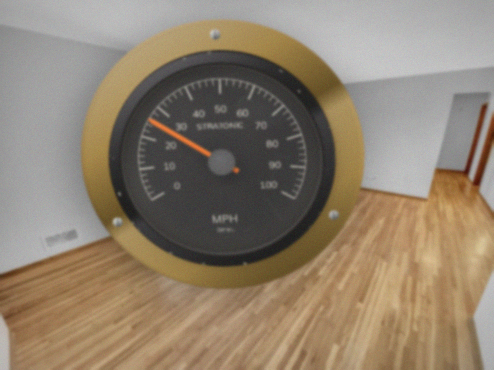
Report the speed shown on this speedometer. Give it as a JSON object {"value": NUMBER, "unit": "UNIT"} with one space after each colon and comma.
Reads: {"value": 26, "unit": "mph"}
